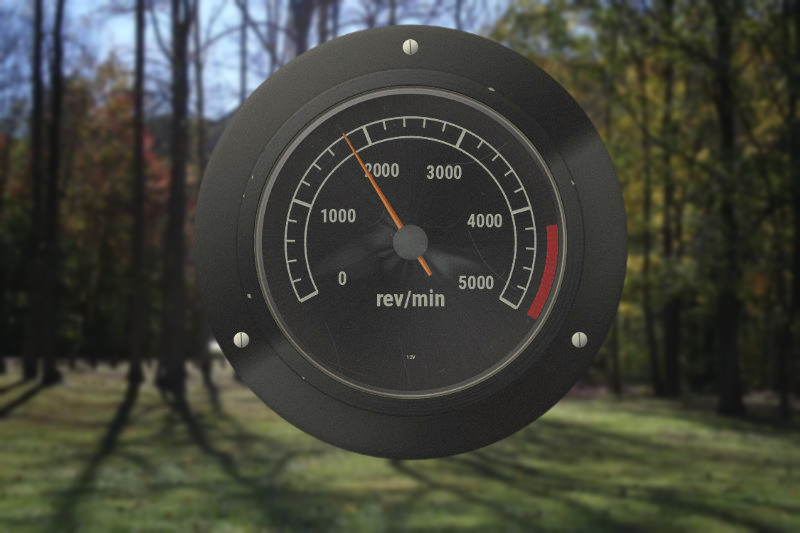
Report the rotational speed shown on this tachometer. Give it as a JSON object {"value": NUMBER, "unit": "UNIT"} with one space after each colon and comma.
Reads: {"value": 1800, "unit": "rpm"}
